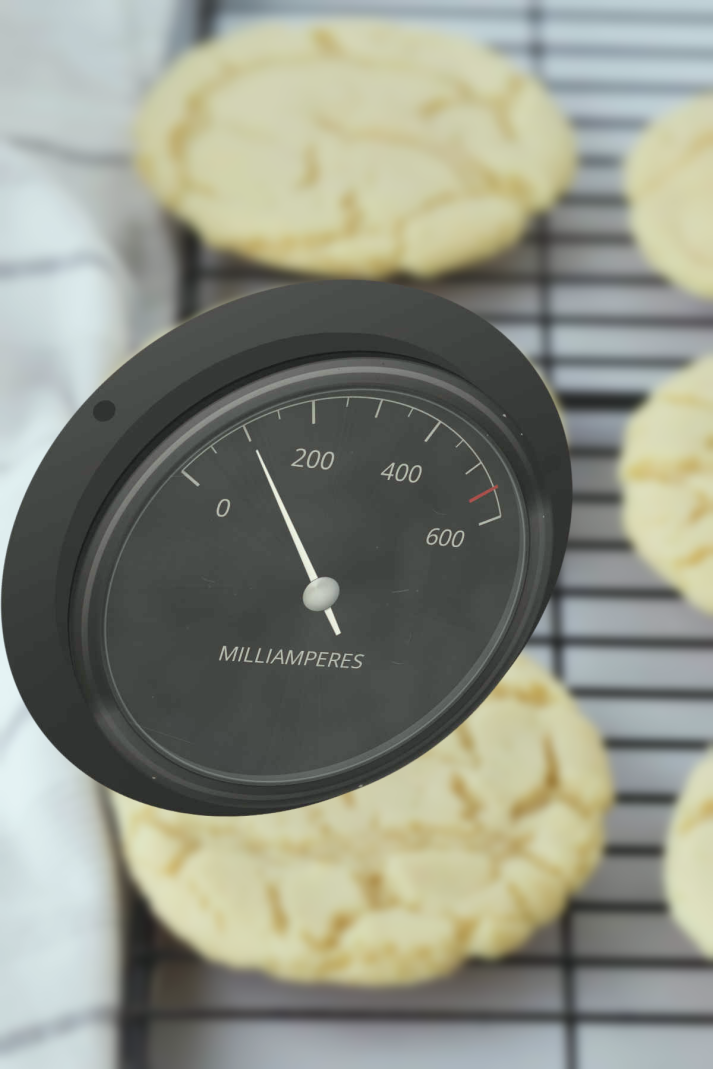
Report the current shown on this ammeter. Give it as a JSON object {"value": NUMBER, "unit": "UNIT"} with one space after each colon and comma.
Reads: {"value": 100, "unit": "mA"}
